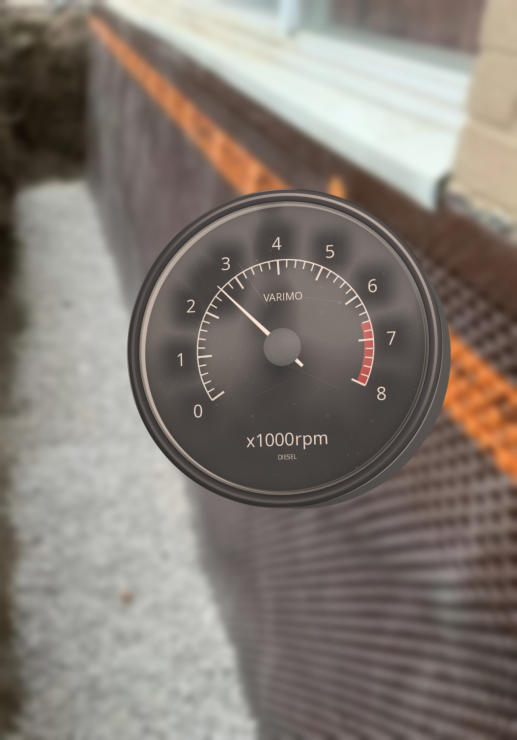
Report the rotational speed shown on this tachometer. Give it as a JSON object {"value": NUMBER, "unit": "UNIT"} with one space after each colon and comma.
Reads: {"value": 2600, "unit": "rpm"}
